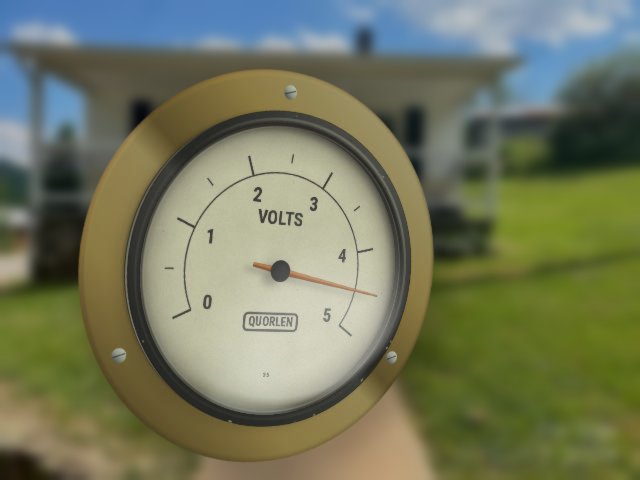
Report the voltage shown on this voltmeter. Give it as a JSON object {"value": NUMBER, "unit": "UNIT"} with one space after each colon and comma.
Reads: {"value": 4.5, "unit": "V"}
